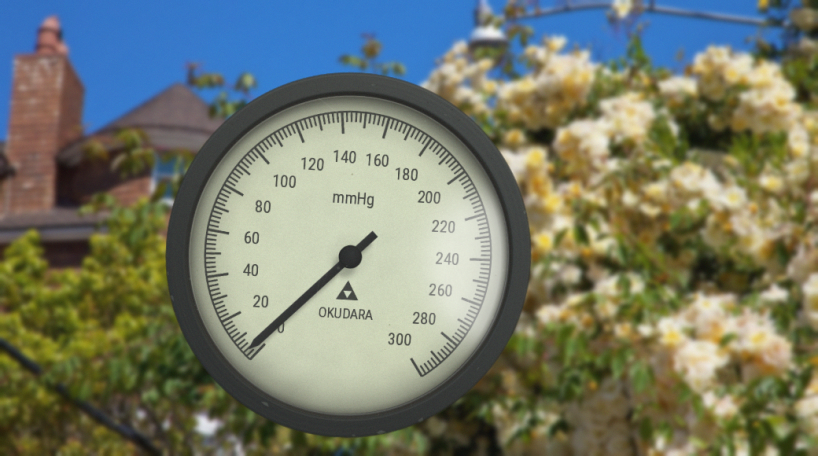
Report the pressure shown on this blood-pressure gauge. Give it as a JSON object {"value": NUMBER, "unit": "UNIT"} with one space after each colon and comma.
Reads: {"value": 4, "unit": "mmHg"}
